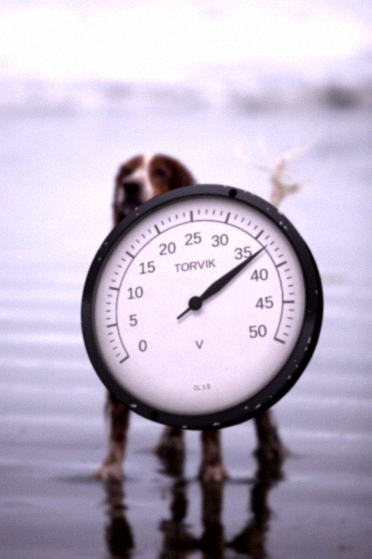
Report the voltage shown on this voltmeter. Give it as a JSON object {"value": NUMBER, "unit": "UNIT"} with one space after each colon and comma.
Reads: {"value": 37, "unit": "V"}
